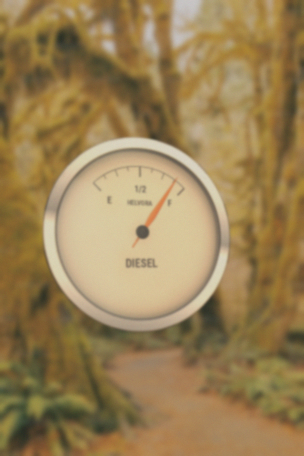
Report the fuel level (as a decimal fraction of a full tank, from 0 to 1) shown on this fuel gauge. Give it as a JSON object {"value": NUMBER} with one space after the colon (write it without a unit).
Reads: {"value": 0.875}
